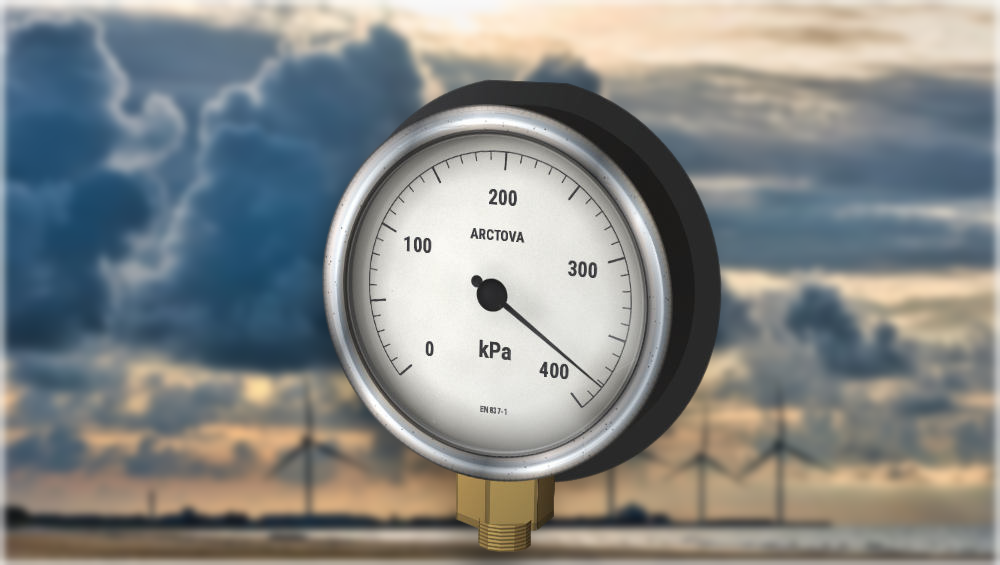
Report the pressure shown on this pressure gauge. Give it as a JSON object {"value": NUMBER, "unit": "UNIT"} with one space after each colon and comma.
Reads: {"value": 380, "unit": "kPa"}
